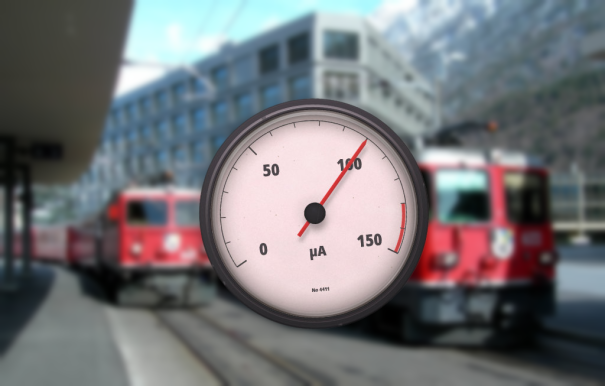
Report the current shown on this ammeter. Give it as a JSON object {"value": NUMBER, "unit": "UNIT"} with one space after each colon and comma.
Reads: {"value": 100, "unit": "µA"}
